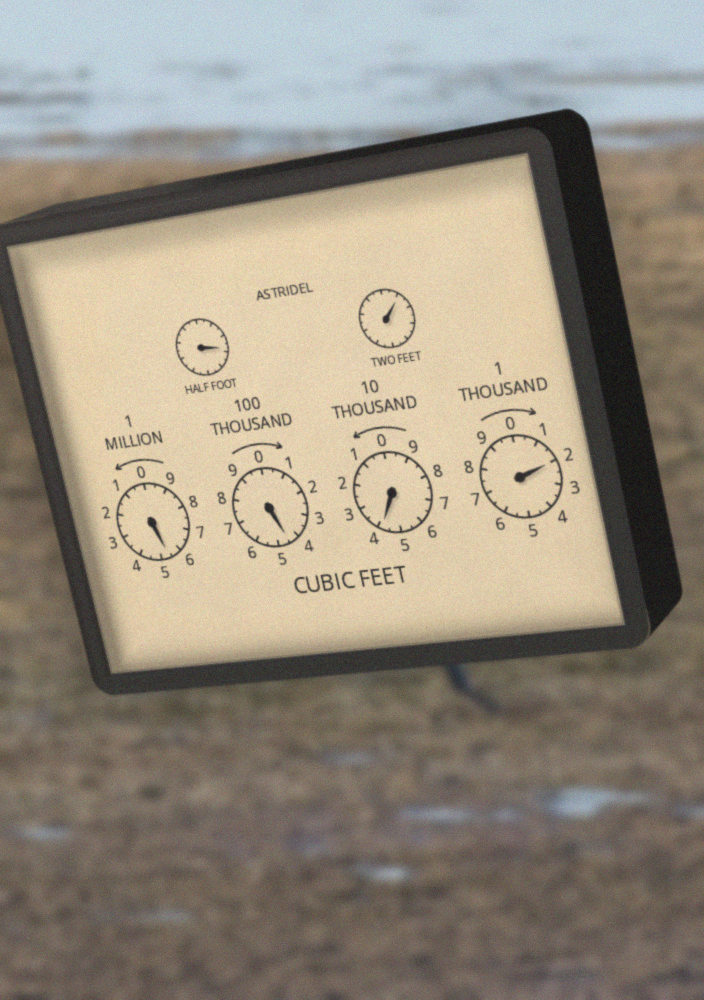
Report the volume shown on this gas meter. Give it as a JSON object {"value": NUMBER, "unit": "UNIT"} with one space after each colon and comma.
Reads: {"value": 544200, "unit": "ft³"}
